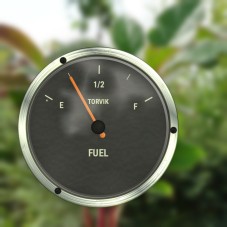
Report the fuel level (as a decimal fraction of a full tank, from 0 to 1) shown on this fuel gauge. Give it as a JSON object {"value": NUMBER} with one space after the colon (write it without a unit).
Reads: {"value": 0.25}
